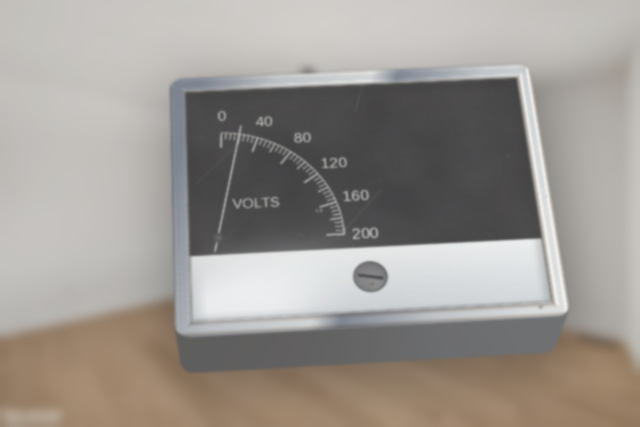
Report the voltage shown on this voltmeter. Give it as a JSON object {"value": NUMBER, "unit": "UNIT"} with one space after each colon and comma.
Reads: {"value": 20, "unit": "V"}
